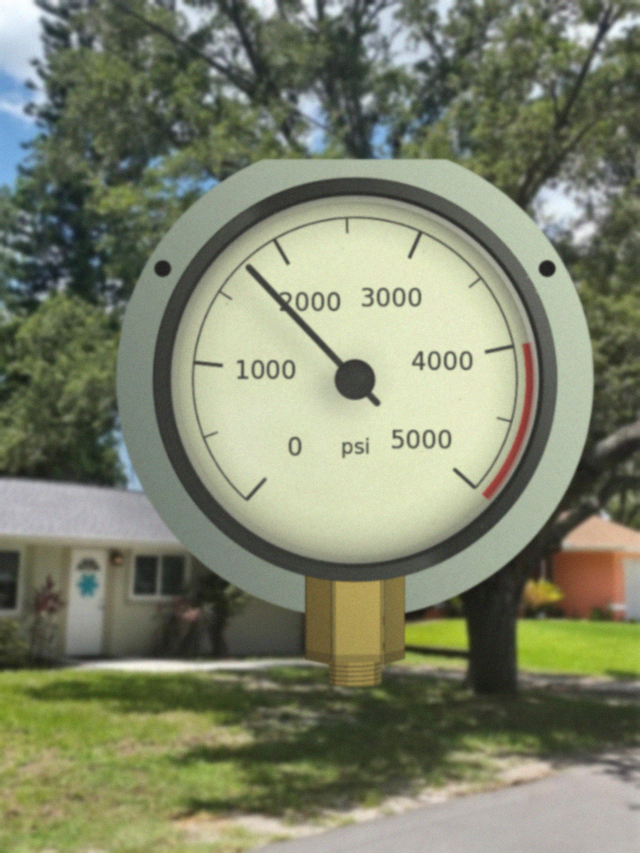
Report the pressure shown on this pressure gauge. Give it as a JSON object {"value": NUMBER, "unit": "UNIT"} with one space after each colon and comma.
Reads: {"value": 1750, "unit": "psi"}
